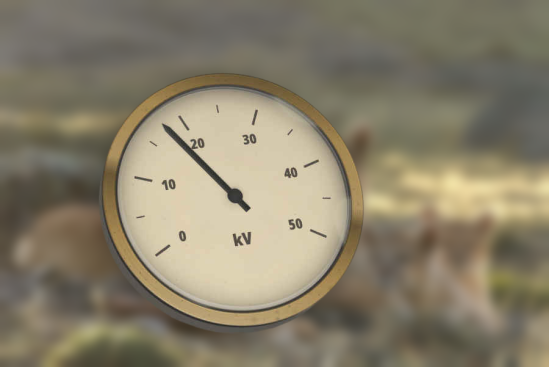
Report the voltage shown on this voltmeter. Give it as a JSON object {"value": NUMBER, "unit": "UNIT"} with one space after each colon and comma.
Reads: {"value": 17.5, "unit": "kV"}
